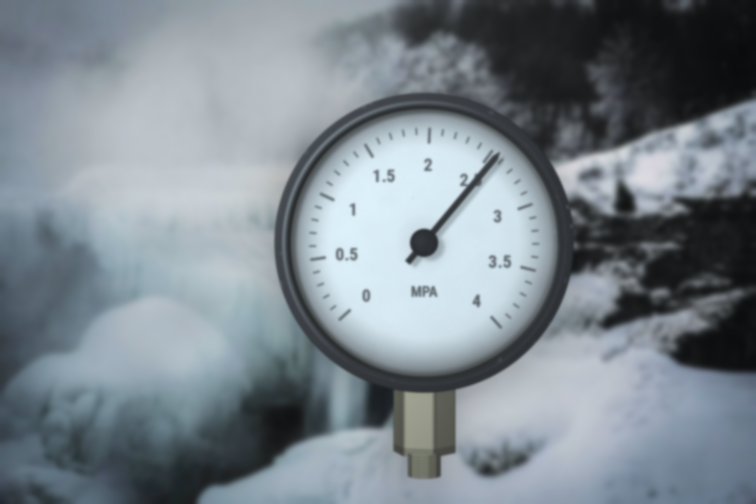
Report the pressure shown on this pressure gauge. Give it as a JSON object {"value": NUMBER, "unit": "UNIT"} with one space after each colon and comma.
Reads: {"value": 2.55, "unit": "MPa"}
